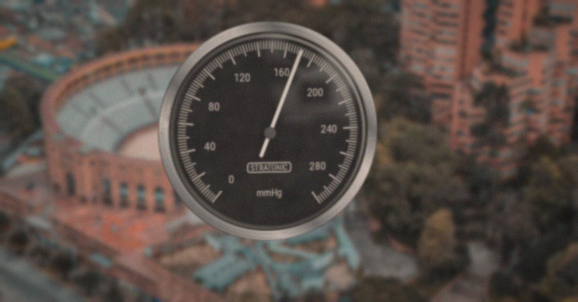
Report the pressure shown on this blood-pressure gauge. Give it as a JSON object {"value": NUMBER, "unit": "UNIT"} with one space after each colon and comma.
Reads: {"value": 170, "unit": "mmHg"}
